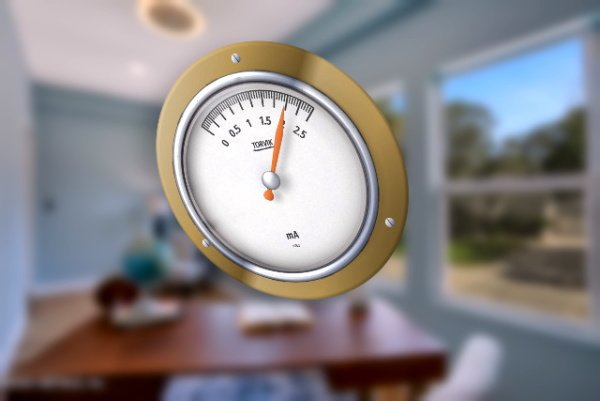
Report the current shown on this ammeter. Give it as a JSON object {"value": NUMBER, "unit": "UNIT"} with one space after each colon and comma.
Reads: {"value": 2, "unit": "mA"}
